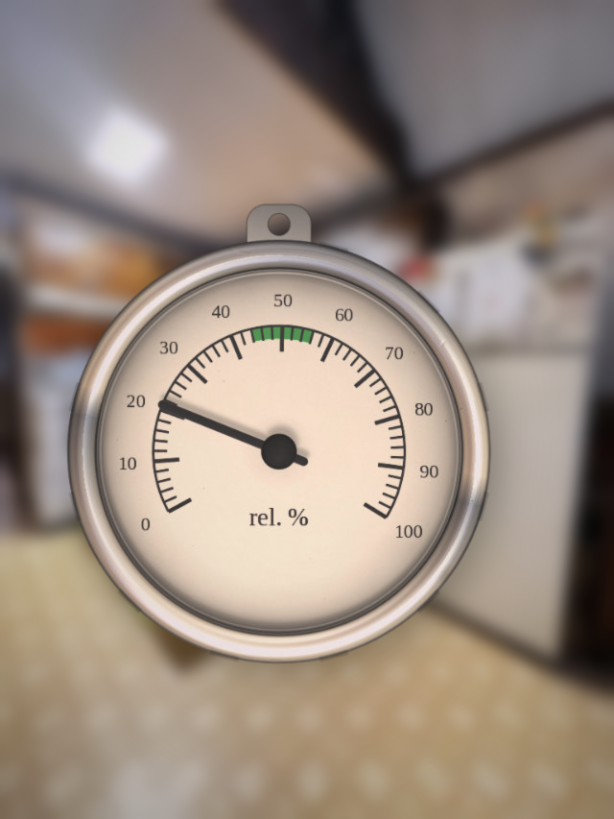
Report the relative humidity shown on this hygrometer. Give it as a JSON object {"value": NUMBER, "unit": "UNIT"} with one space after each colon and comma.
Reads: {"value": 21, "unit": "%"}
